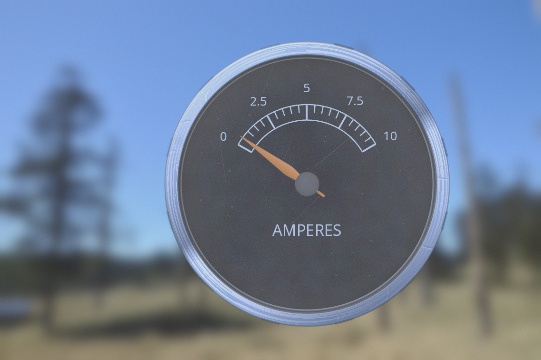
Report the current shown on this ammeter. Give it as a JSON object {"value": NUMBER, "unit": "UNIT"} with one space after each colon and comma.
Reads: {"value": 0.5, "unit": "A"}
